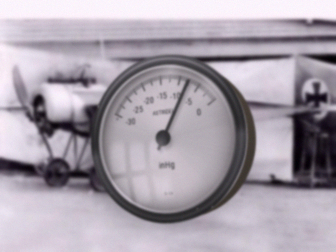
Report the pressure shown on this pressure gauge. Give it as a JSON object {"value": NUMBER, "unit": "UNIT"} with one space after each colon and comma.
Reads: {"value": -7.5, "unit": "inHg"}
